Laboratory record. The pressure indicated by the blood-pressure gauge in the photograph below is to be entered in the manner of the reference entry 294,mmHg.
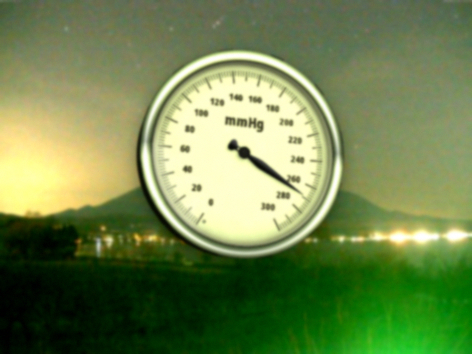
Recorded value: 270,mmHg
